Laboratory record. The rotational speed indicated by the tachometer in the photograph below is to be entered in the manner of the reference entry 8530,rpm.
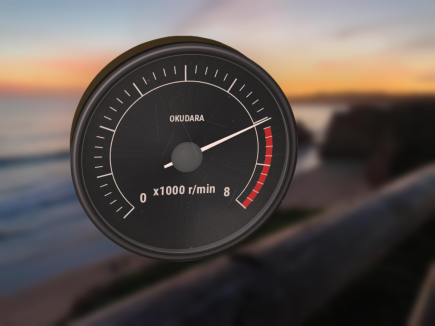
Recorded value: 6000,rpm
